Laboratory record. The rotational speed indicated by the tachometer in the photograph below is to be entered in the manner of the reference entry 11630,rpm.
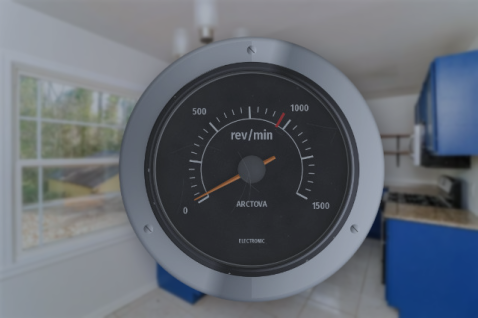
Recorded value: 25,rpm
